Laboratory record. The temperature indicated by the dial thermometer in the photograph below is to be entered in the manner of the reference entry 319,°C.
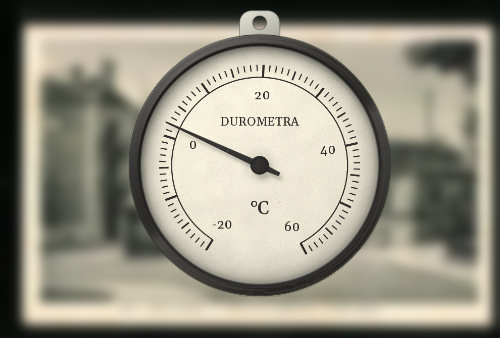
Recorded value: 2,°C
